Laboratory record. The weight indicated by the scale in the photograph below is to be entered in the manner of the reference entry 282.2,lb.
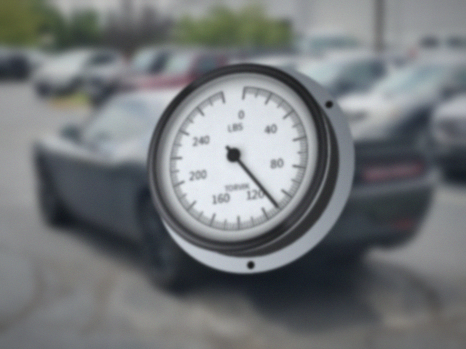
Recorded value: 110,lb
